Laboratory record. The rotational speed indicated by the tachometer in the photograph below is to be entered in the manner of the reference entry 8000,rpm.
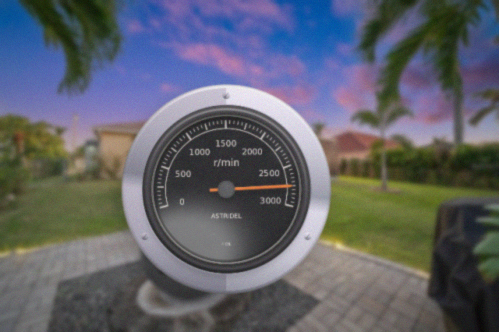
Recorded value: 2750,rpm
